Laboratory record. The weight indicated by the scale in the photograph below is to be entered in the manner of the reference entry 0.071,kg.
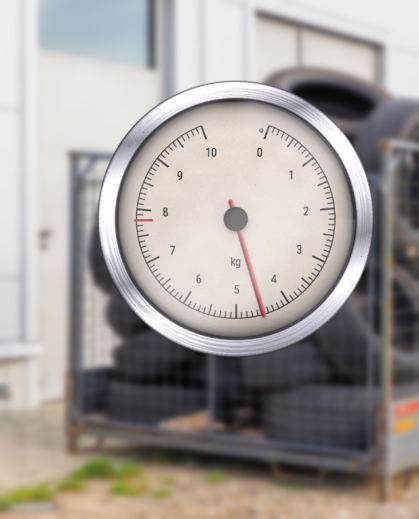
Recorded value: 4.5,kg
